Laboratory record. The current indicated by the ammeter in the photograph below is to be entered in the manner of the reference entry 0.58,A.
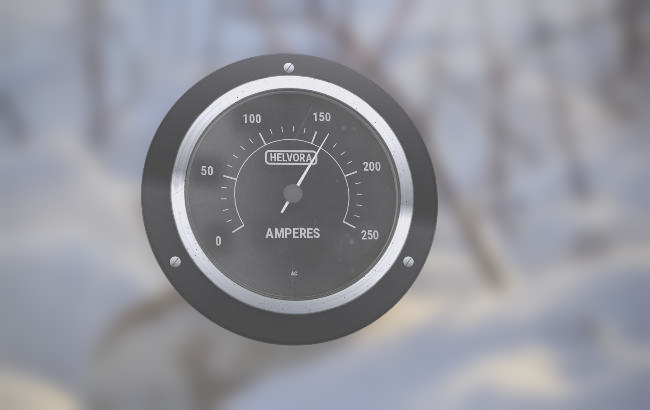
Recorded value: 160,A
